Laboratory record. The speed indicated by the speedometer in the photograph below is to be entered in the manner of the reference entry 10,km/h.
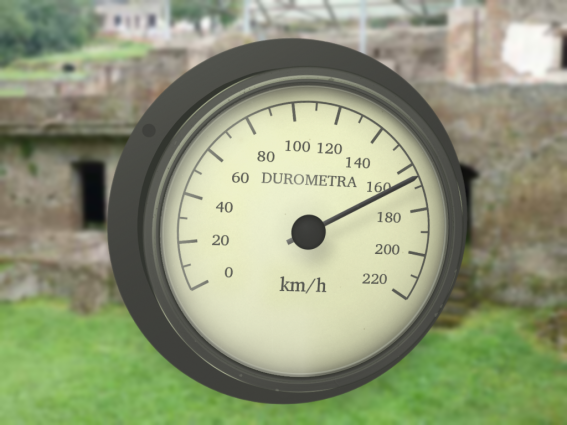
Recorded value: 165,km/h
